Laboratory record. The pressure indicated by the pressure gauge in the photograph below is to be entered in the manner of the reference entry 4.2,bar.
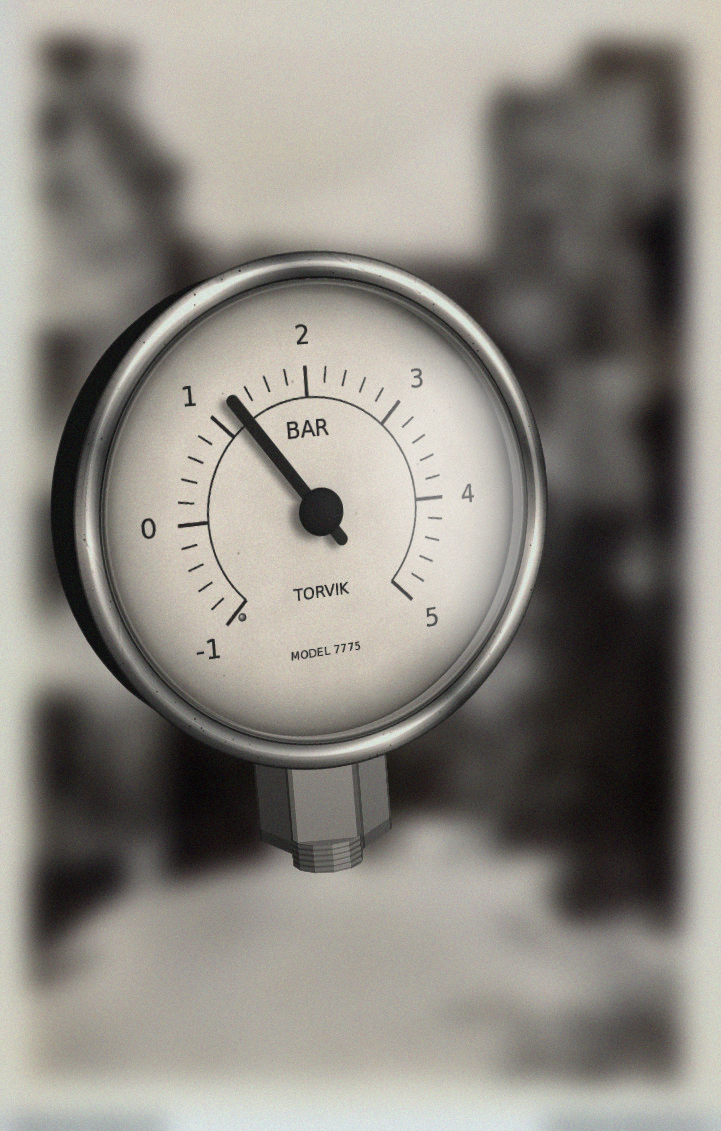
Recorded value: 1.2,bar
